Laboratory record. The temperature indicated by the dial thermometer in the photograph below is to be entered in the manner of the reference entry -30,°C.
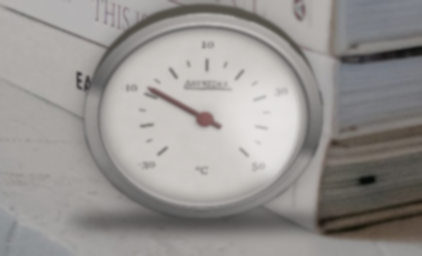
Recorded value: -7.5,°C
